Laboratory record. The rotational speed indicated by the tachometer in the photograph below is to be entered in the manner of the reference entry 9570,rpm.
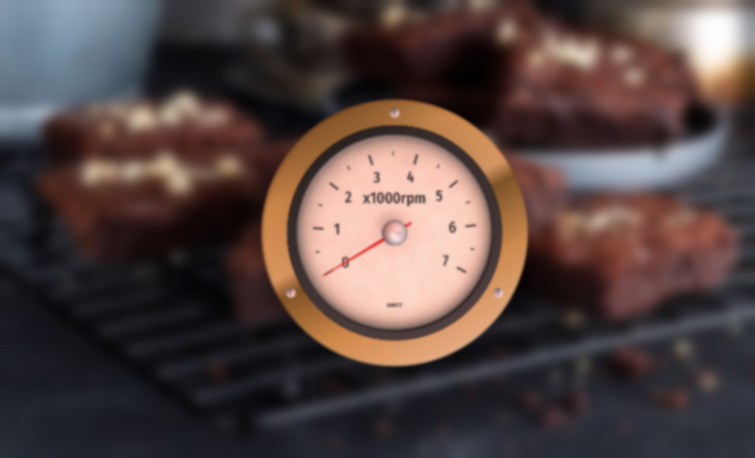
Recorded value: 0,rpm
